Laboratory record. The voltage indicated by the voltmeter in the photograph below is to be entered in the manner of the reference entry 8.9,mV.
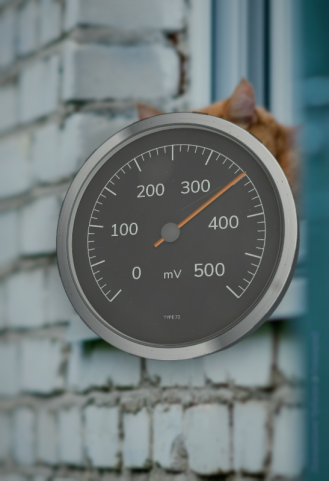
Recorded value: 350,mV
